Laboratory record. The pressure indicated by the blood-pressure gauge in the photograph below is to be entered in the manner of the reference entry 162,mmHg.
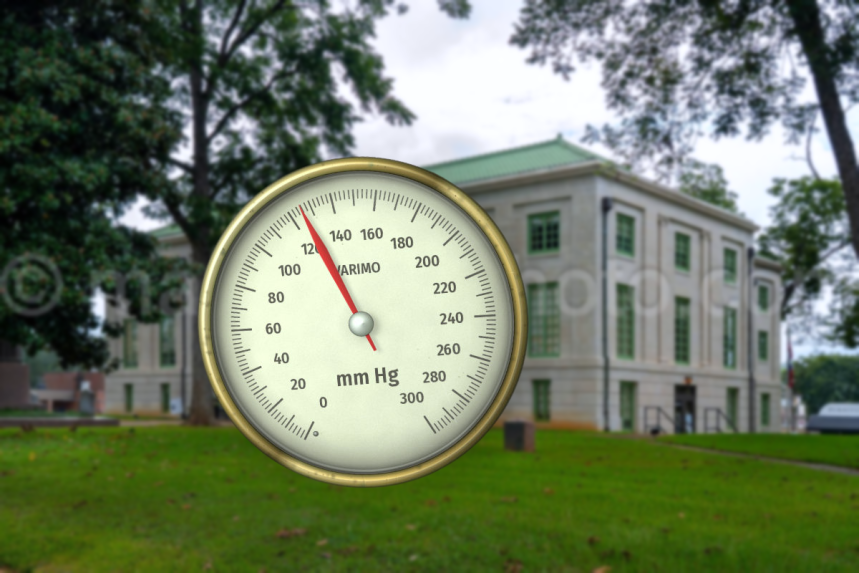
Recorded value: 126,mmHg
